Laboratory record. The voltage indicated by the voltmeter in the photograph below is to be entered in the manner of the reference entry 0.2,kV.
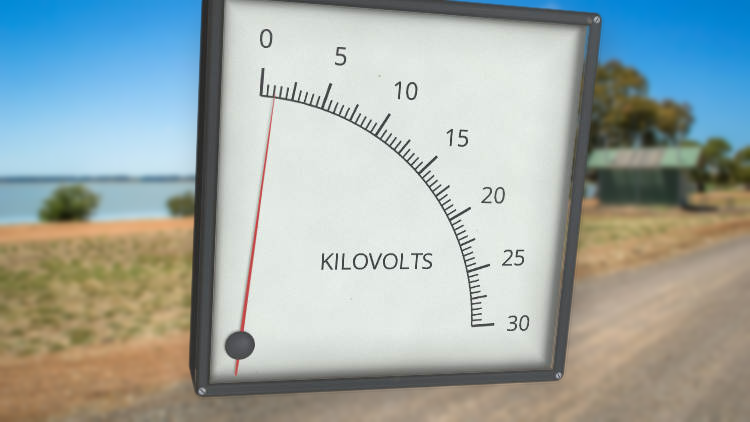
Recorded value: 1,kV
